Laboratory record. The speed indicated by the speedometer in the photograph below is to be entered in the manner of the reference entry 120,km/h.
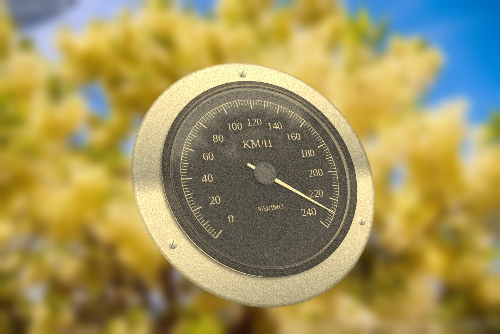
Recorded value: 230,km/h
